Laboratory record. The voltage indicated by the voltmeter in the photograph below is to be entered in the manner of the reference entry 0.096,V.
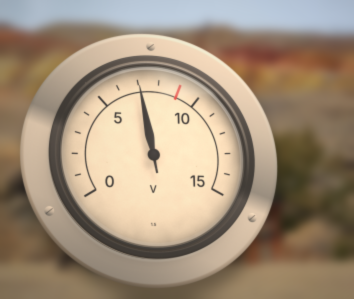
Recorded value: 7,V
